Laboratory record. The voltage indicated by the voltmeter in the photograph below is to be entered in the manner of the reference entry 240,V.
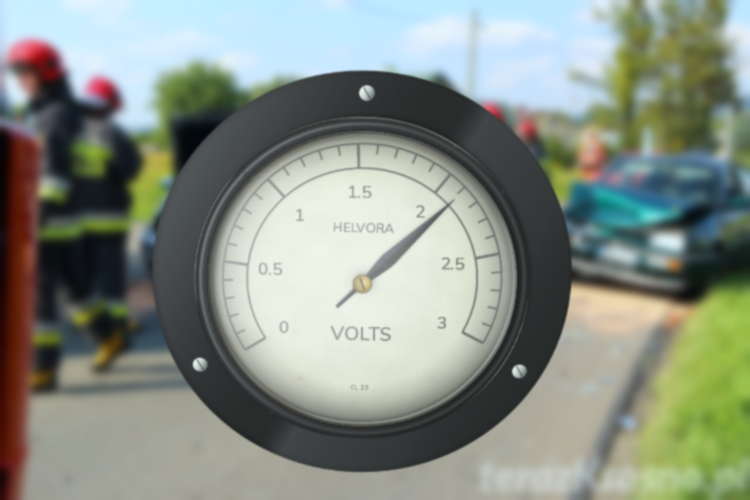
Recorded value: 2.1,V
